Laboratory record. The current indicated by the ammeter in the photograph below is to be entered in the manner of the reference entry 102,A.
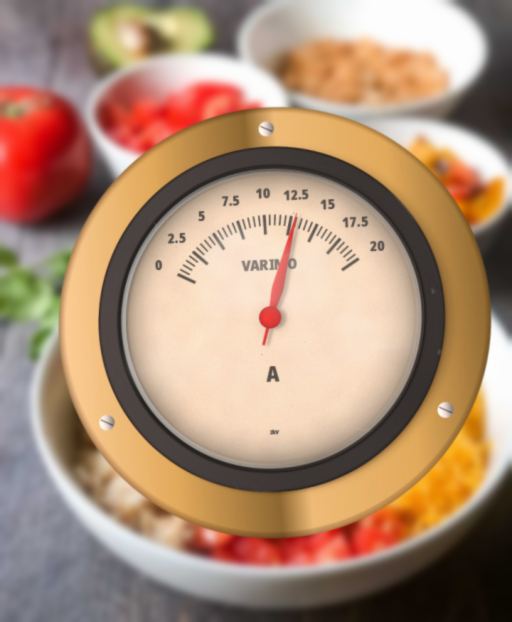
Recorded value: 13,A
